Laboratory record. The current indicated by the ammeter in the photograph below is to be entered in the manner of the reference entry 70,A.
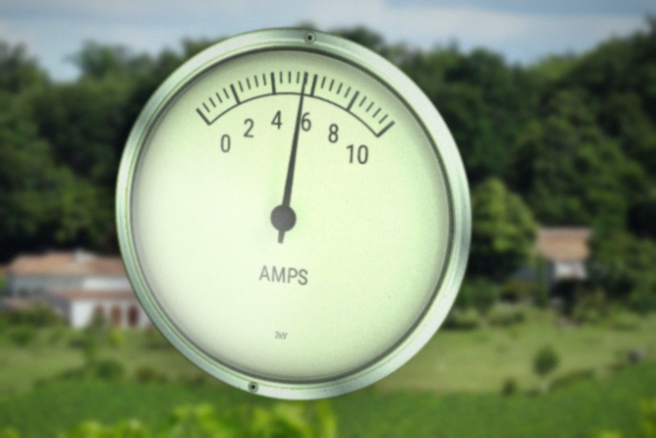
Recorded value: 5.6,A
